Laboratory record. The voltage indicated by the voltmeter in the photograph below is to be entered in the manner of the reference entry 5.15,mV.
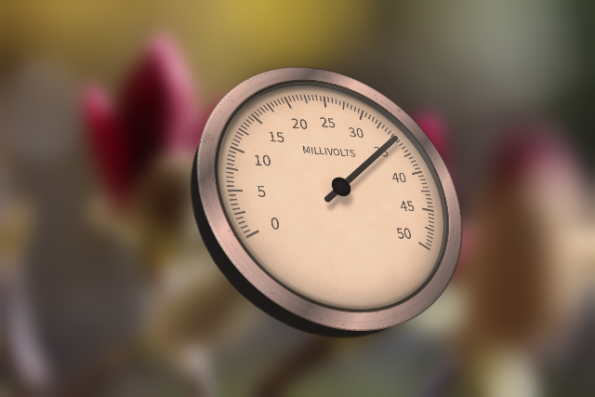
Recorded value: 35,mV
